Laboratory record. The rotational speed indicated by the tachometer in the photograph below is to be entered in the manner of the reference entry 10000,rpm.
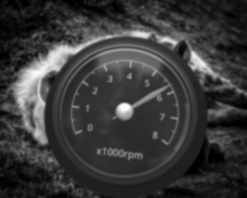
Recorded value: 5750,rpm
